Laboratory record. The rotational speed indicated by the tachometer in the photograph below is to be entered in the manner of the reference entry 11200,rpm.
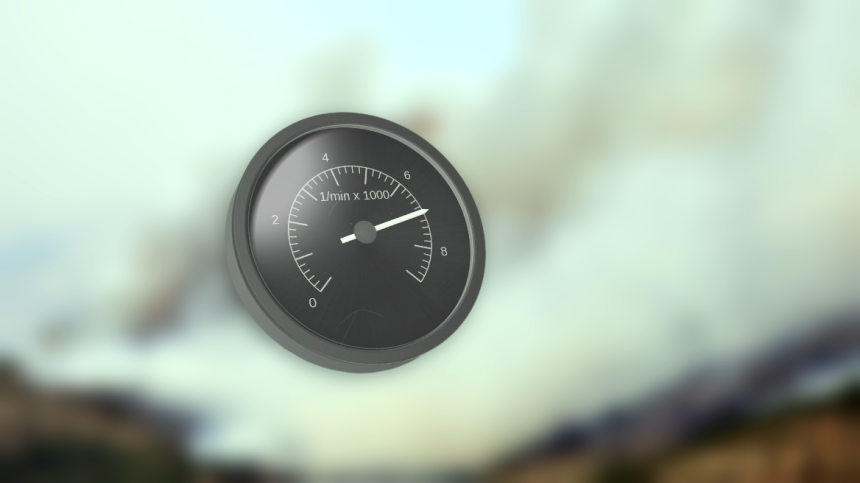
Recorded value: 7000,rpm
